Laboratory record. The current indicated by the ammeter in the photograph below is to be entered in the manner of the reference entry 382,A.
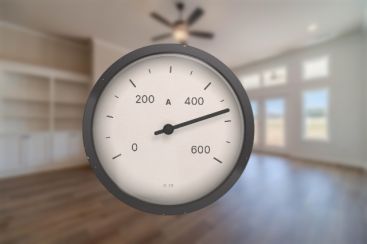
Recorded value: 475,A
